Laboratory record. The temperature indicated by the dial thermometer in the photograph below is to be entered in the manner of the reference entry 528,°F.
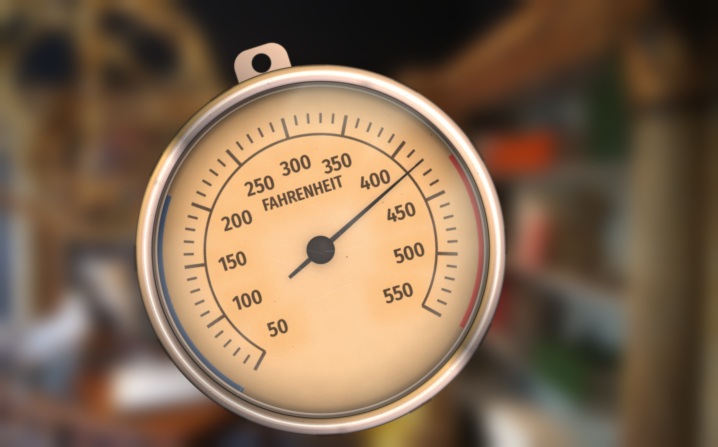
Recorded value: 420,°F
